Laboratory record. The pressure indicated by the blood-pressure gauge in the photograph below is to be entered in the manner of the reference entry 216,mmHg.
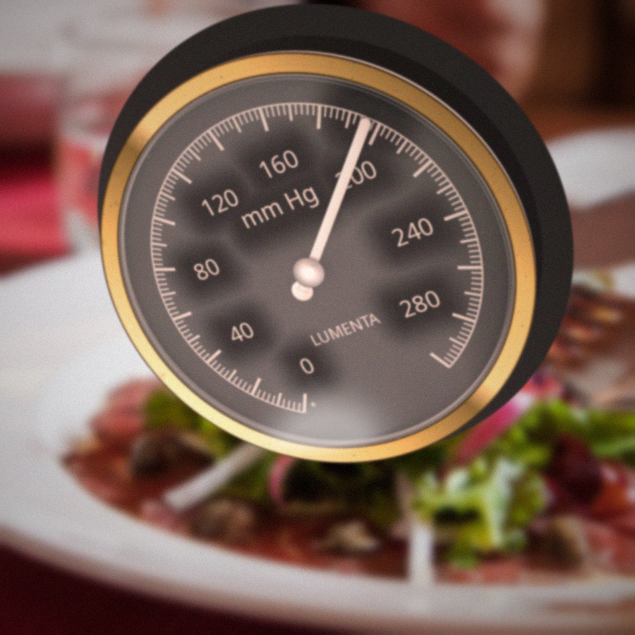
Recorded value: 196,mmHg
